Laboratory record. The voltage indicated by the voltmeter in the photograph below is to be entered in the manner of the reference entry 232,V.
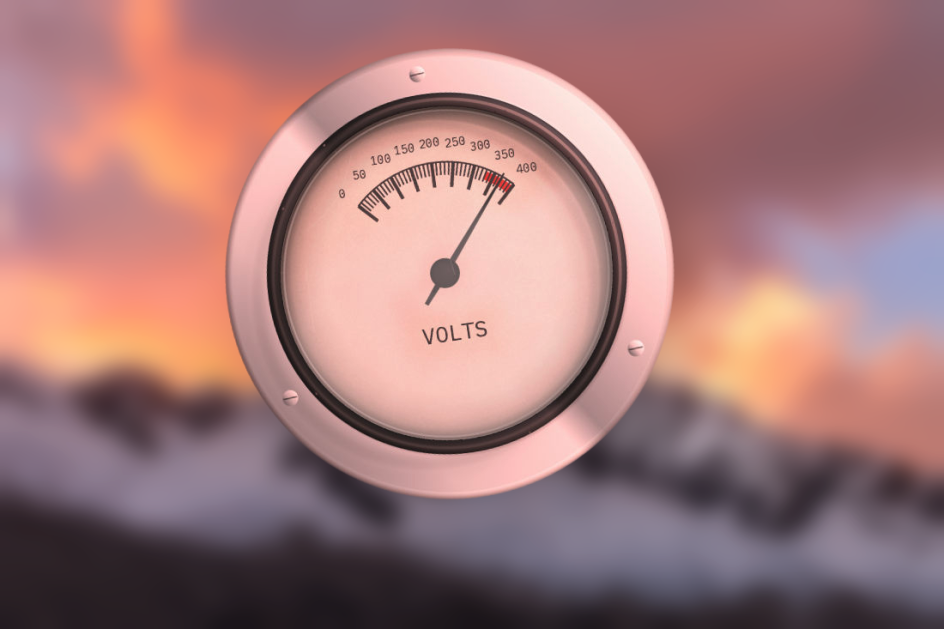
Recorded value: 370,V
